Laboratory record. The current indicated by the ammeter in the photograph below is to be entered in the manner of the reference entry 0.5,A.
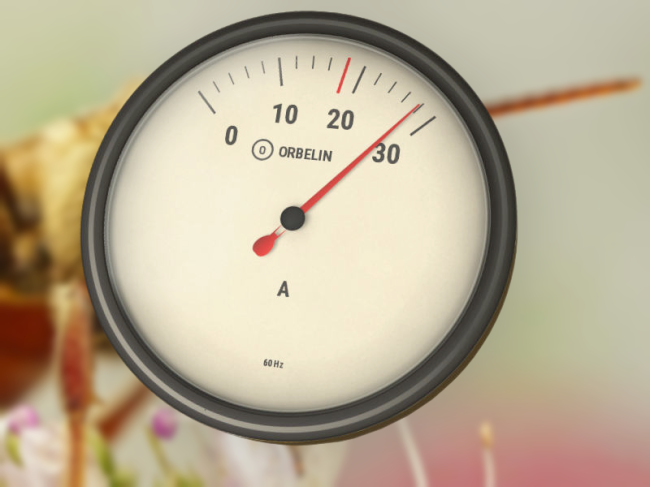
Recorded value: 28,A
